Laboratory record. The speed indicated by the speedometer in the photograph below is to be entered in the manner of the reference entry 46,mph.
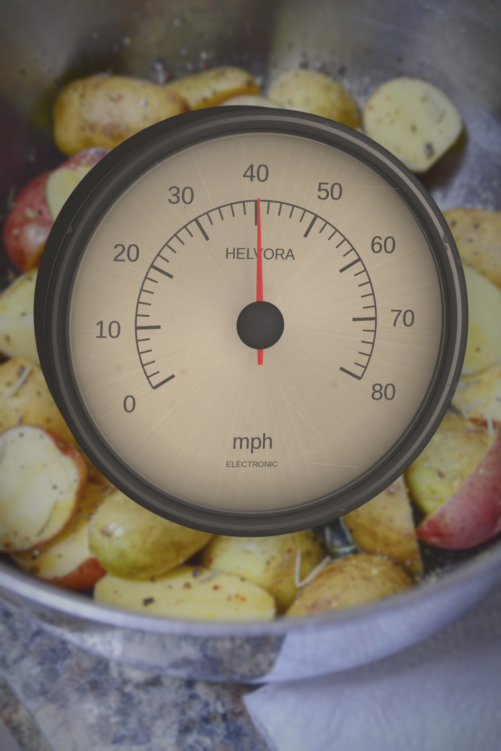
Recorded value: 40,mph
